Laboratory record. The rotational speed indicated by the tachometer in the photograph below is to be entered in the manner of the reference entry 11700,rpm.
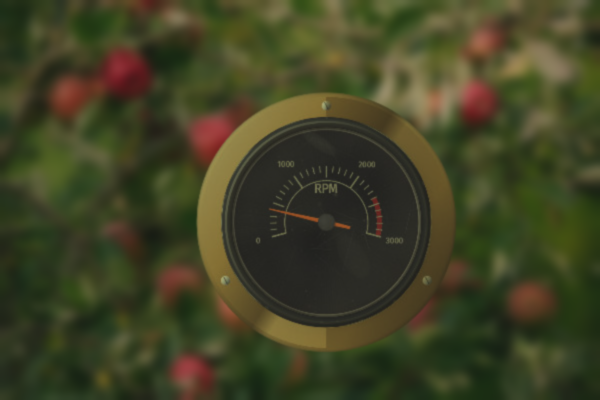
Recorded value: 400,rpm
